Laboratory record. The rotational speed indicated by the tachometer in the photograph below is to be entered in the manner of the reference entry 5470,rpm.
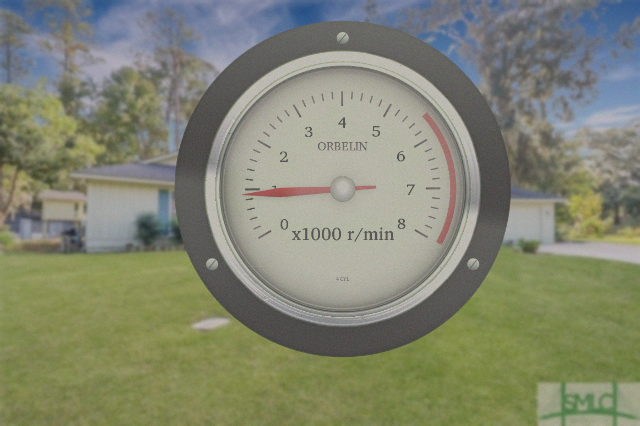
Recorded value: 900,rpm
